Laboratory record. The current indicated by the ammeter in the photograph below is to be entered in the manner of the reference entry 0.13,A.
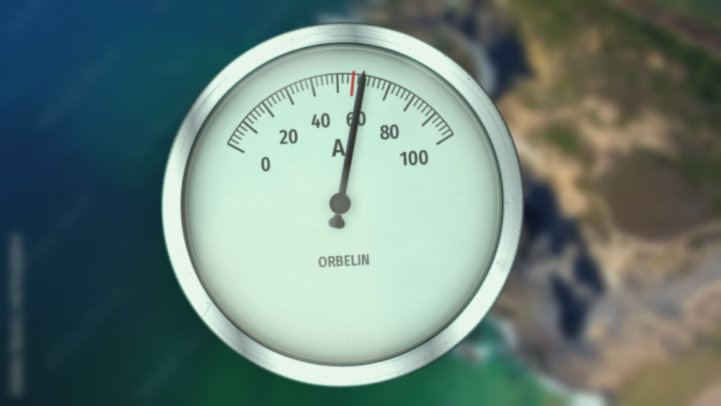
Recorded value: 60,A
